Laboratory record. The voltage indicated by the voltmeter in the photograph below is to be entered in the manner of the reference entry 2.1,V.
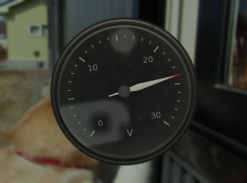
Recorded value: 24,V
